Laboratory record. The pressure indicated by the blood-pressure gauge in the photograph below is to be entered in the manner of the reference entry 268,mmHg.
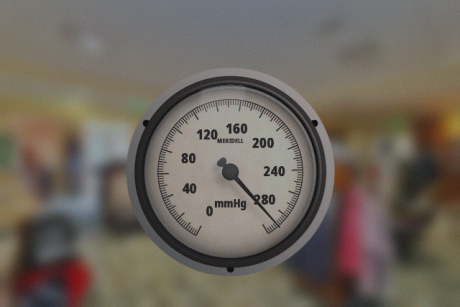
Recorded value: 290,mmHg
